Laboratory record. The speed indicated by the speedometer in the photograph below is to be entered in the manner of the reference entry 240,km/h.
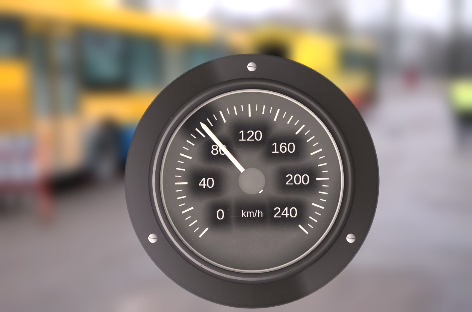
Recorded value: 85,km/h
